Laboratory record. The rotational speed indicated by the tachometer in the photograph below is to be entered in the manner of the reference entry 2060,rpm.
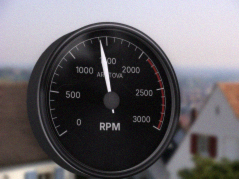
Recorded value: 1400,rpm
